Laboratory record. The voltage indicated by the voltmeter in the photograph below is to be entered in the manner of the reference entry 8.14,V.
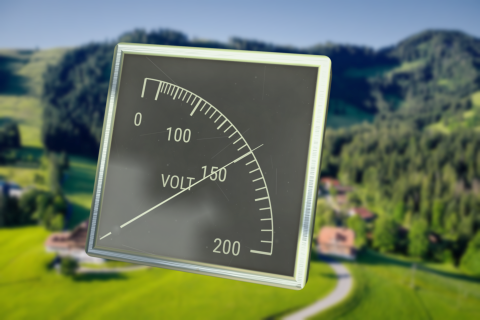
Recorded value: 150,V
